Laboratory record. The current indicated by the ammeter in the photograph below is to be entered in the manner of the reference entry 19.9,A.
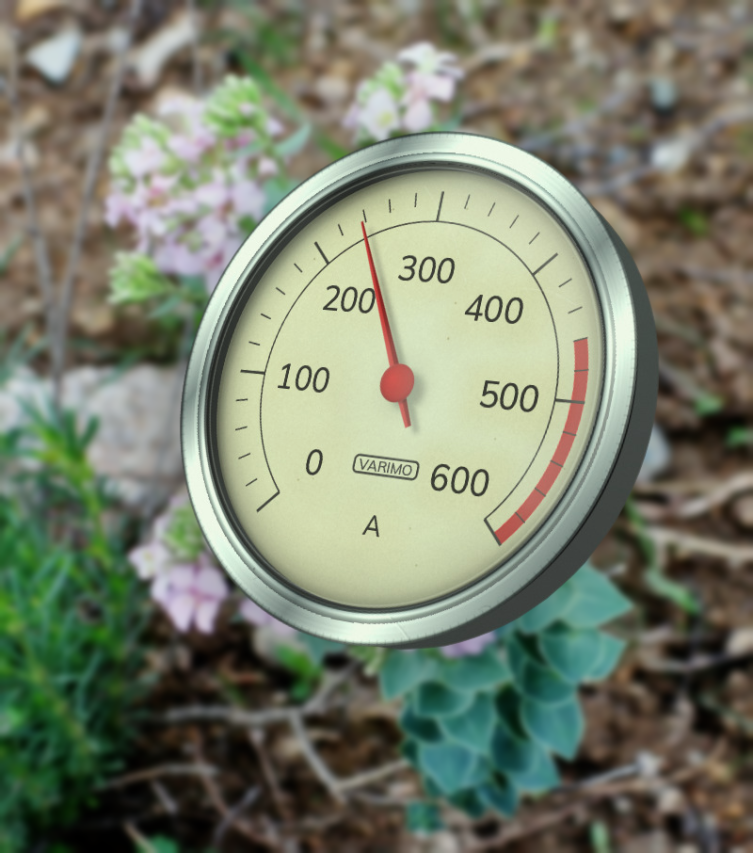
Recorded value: 240,A
